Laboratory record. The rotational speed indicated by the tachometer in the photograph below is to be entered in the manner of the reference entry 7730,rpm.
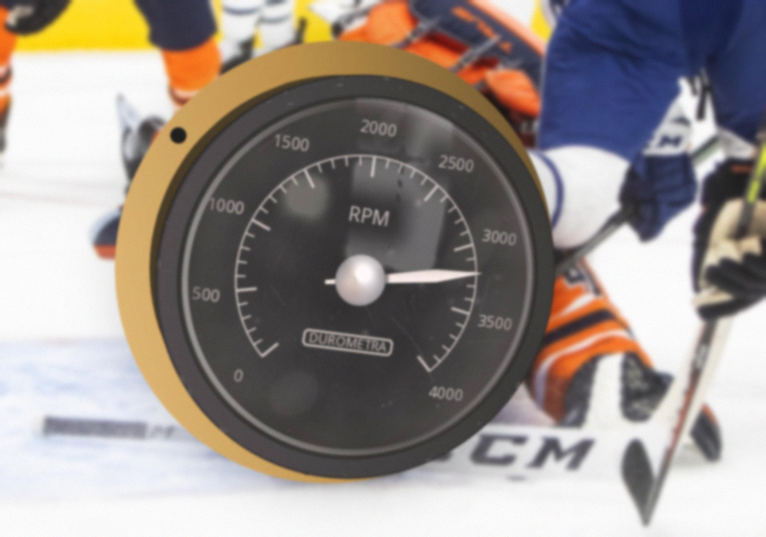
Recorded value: 3200,rpm
